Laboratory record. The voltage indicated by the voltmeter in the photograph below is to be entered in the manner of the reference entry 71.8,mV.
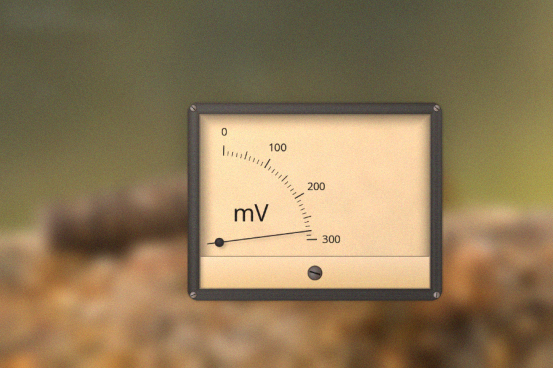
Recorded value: 280,mV
